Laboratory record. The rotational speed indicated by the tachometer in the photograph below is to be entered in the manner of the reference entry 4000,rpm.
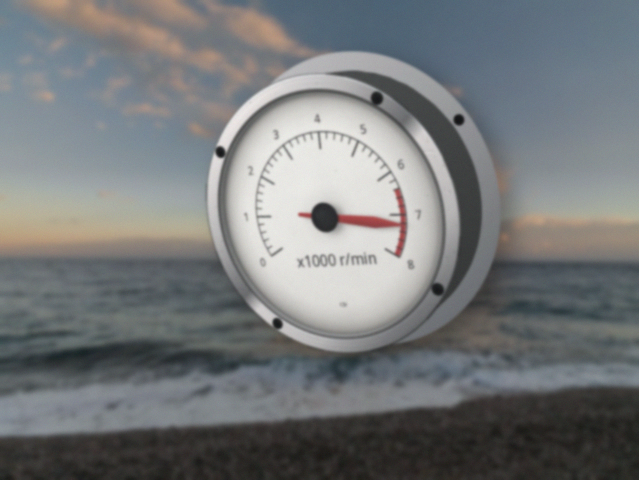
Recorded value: 7200,rpm
